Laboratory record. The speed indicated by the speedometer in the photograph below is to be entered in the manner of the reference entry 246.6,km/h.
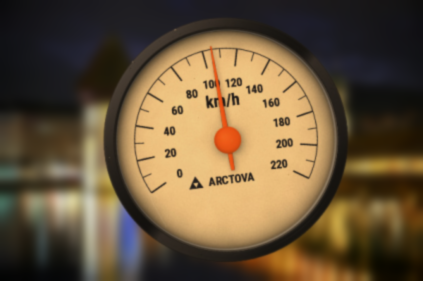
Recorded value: 105,km/h
